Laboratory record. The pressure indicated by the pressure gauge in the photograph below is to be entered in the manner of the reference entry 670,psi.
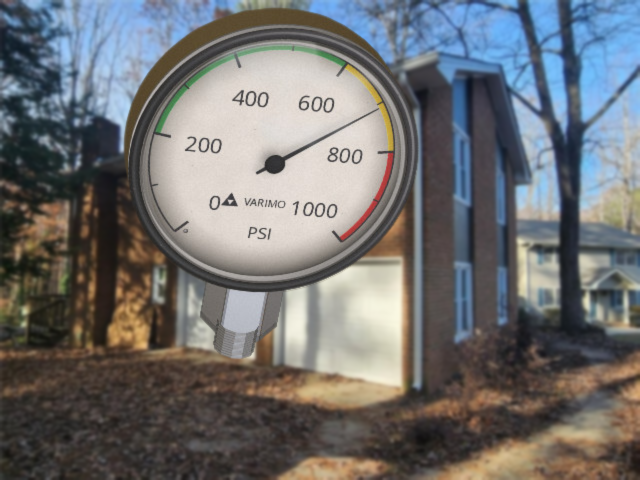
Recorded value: 700,psi
